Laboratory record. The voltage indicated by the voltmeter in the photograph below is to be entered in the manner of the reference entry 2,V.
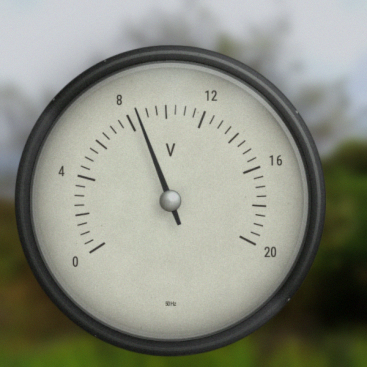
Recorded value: 8.5,V
